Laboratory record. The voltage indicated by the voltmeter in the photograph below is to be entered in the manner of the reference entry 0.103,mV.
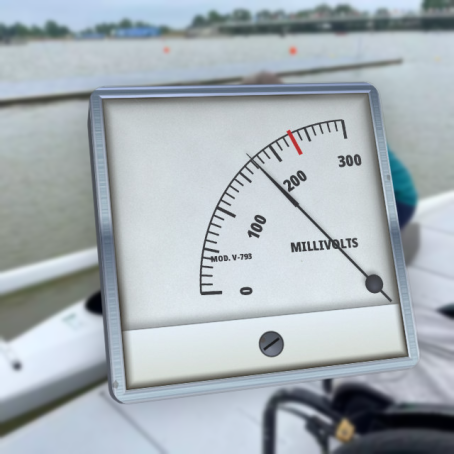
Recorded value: 170,mV
